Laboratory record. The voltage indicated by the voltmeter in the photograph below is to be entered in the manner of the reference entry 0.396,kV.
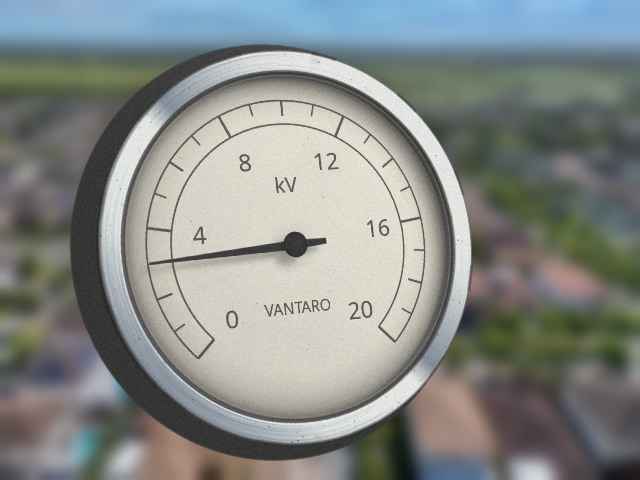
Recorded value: 3,kV
